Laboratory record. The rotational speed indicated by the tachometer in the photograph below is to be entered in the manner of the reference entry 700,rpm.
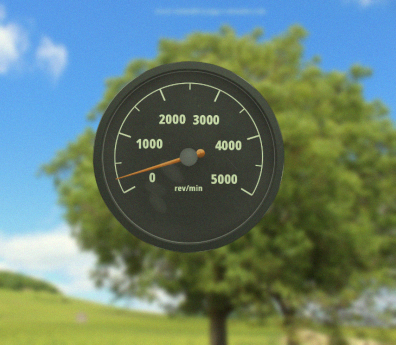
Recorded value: 250,rpm
